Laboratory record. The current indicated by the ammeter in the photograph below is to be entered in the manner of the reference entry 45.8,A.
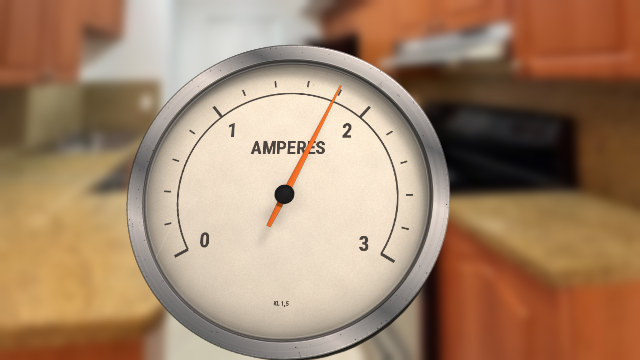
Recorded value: 1.8,A
